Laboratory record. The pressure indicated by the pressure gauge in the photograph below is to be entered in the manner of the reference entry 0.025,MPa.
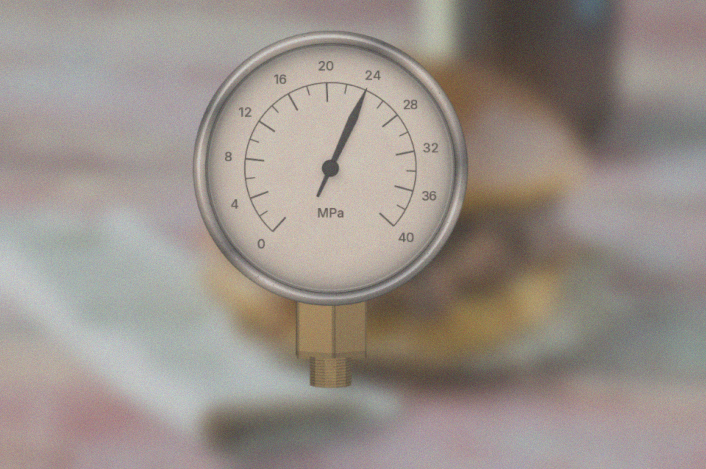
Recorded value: 24,MPa
